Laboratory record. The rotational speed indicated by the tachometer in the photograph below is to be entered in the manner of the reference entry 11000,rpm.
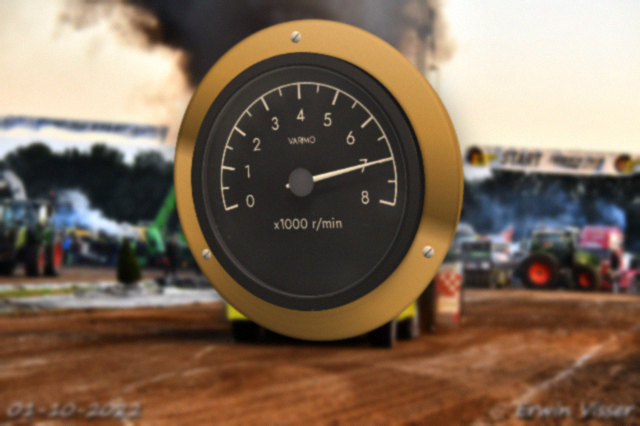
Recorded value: 7000,rpm
